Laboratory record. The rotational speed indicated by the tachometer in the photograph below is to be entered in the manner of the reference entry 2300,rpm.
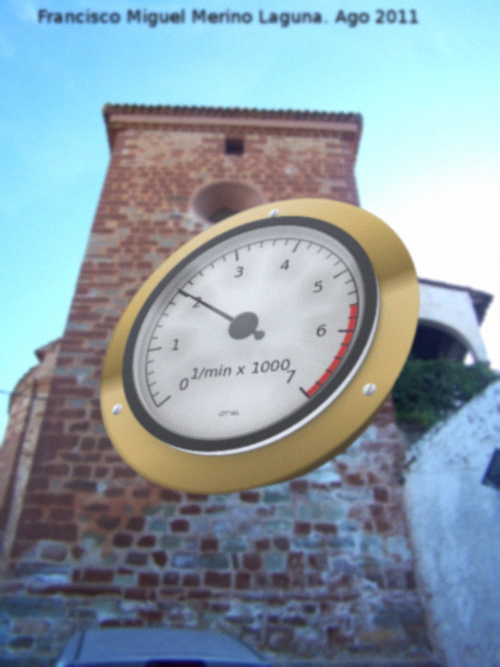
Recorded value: 2000,rpm
